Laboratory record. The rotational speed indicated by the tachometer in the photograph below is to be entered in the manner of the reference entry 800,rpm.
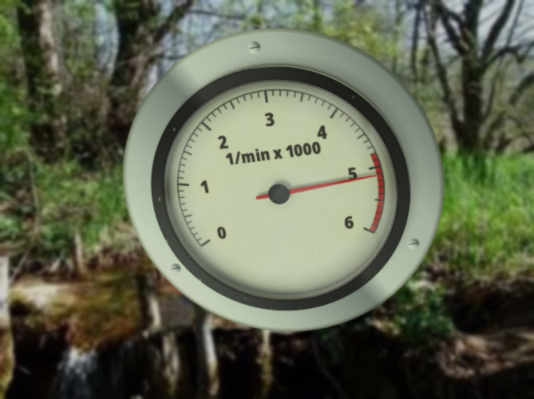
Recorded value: 5100,rpm
